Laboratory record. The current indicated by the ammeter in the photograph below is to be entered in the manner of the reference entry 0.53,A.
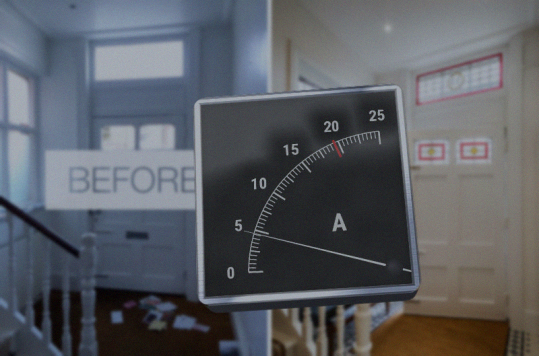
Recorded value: 4.5,A
